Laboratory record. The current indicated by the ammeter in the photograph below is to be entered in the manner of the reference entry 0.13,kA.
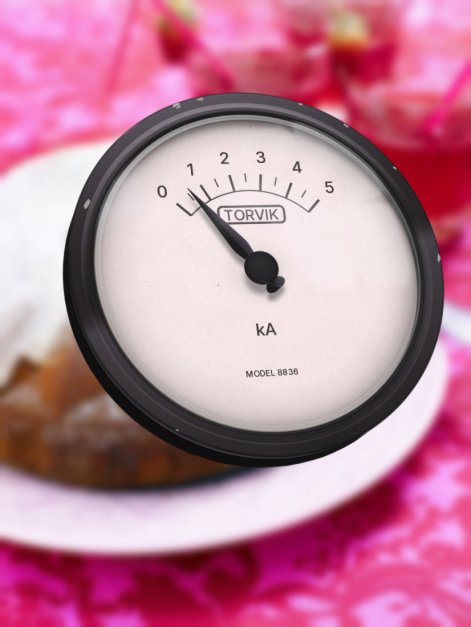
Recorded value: 0.5,kA
